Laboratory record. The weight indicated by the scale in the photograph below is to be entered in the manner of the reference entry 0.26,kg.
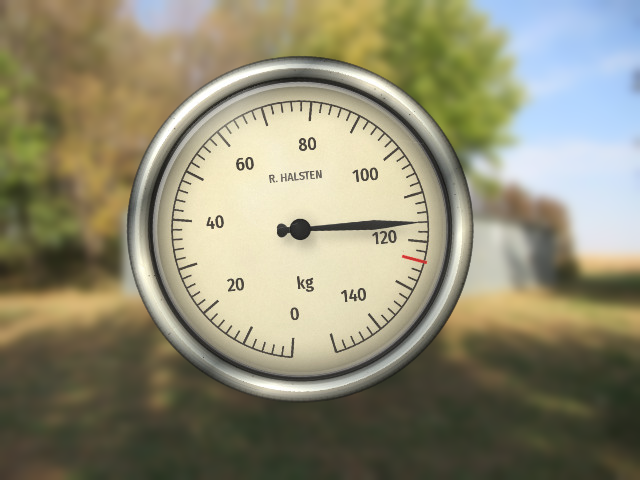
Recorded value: 116,kg
